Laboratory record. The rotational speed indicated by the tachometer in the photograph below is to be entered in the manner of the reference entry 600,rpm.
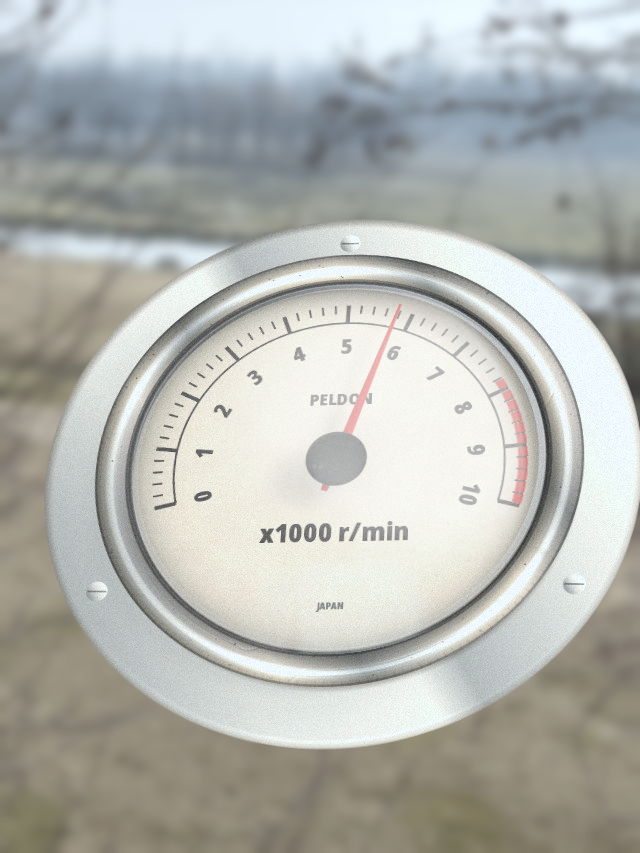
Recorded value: 5800,rpm
